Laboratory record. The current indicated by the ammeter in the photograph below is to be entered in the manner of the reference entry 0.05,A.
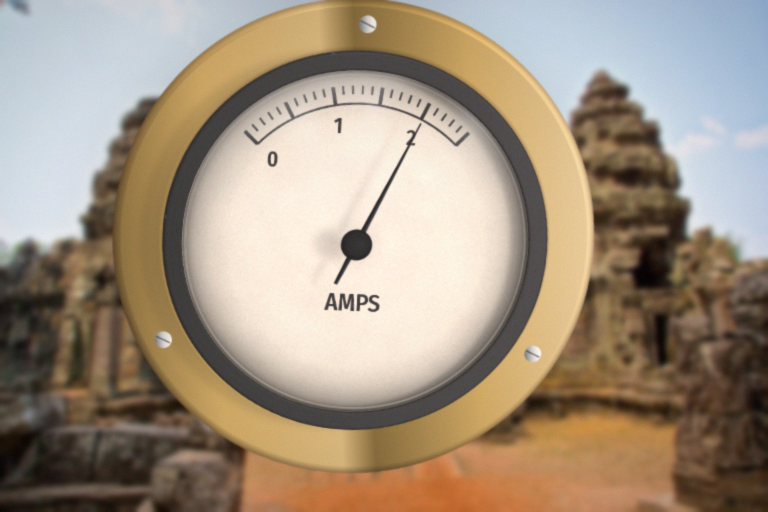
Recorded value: 2,A
